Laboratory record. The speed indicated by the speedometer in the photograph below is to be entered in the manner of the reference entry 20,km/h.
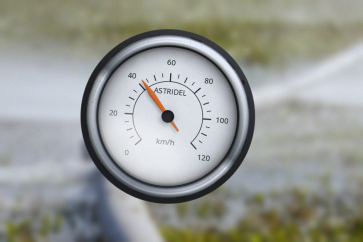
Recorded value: 42.5,km/h
